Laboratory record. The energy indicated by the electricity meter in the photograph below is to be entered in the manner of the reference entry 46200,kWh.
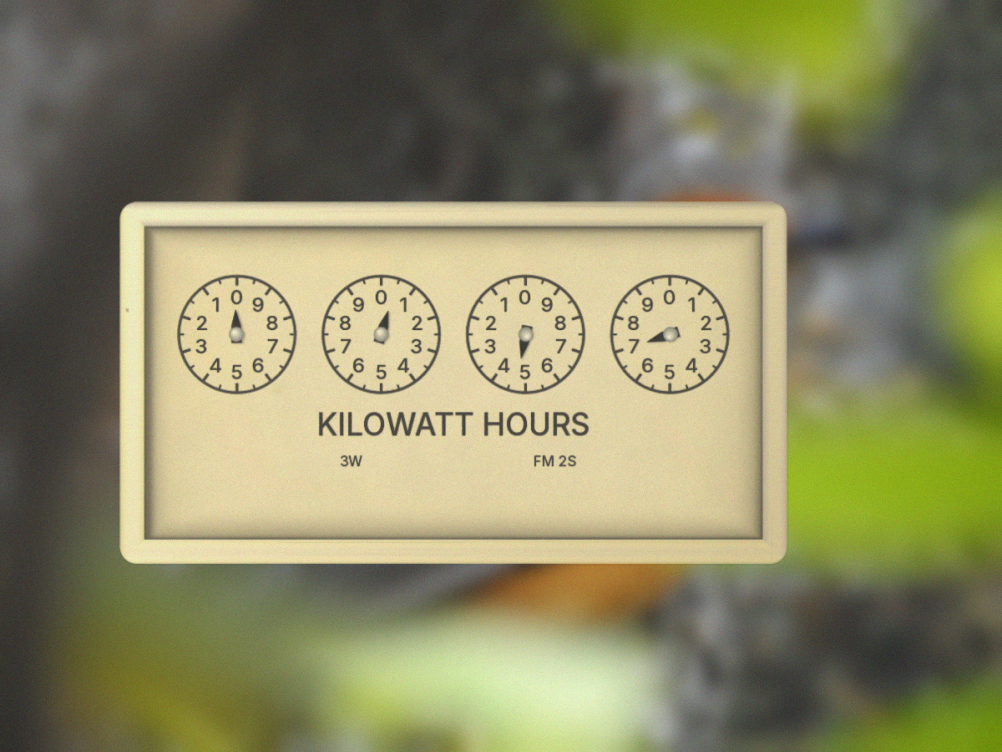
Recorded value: 47,kWh
